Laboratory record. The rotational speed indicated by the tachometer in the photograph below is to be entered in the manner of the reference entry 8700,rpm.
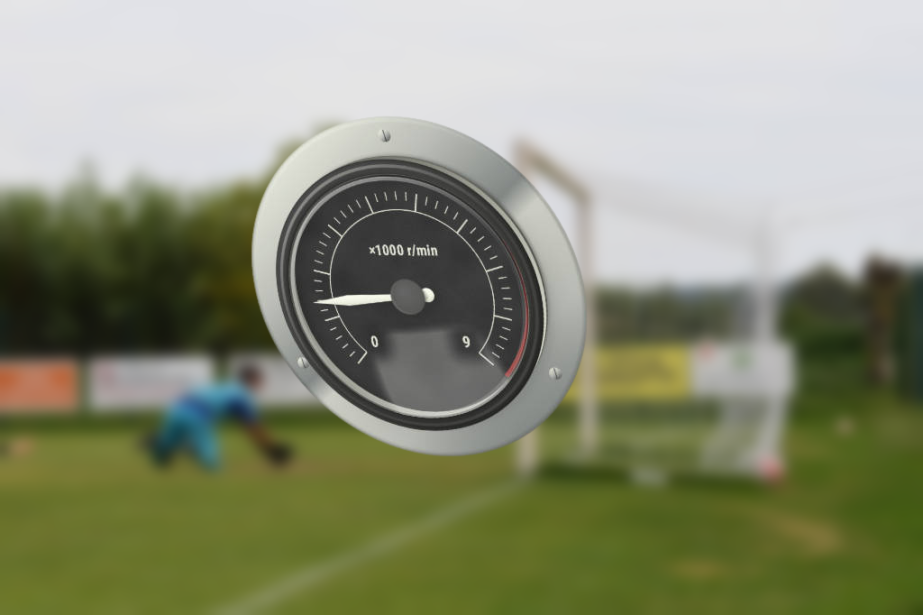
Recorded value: 1400,rpm
